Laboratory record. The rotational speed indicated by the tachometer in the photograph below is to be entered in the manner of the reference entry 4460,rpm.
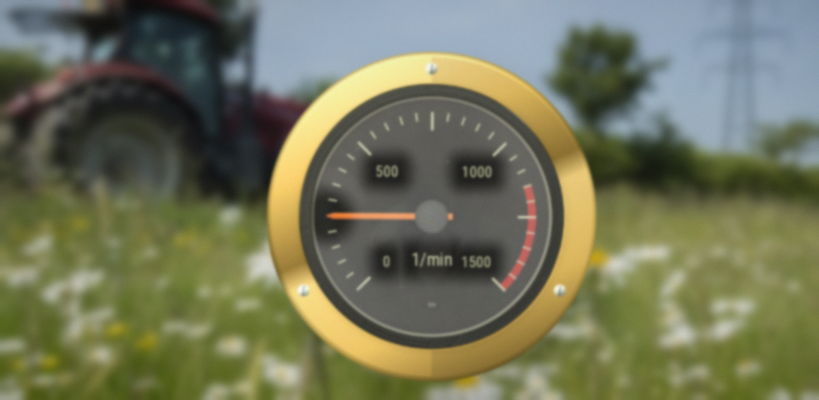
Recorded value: 250,rpm
